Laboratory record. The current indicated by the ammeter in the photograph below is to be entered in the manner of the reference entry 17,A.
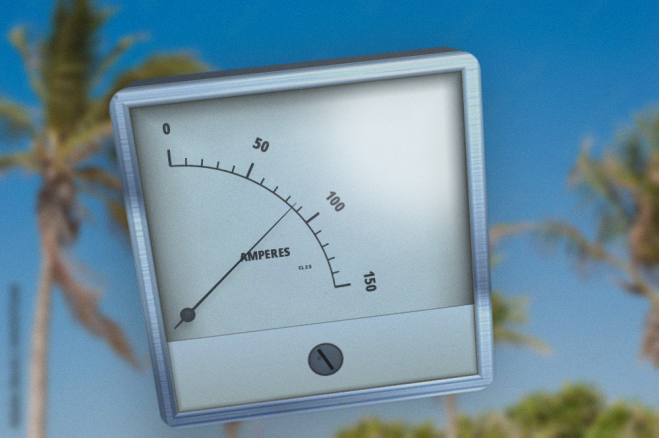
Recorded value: 85,A
